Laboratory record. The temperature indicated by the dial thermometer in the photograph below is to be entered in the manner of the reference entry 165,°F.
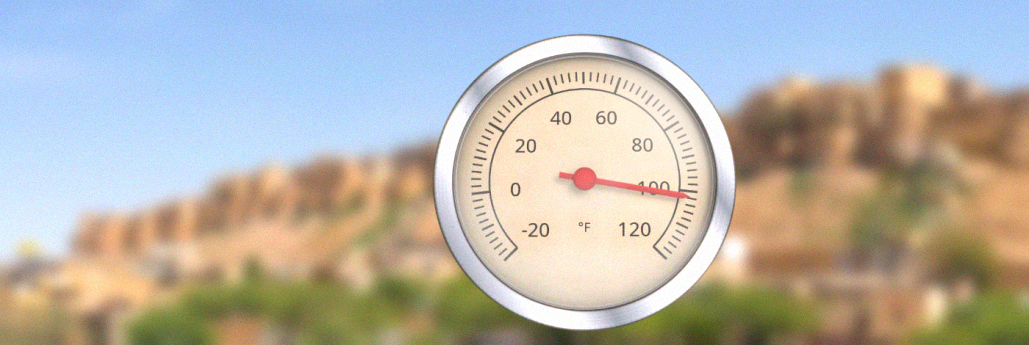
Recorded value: 102,°F
